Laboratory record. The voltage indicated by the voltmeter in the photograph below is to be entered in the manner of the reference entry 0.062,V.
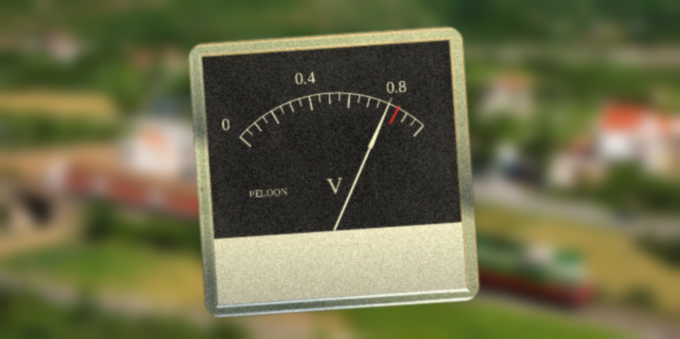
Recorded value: 0.8,V
